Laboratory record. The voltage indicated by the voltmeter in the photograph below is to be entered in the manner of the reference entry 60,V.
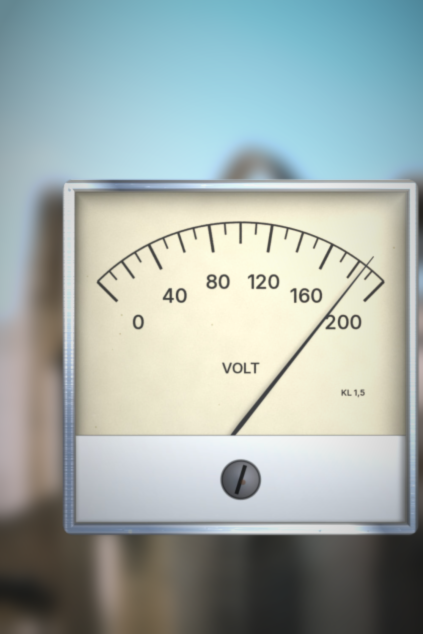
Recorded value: 185,V
